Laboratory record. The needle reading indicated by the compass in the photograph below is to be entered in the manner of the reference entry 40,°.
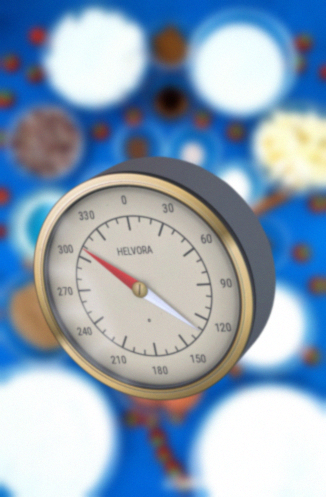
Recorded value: 310,°
